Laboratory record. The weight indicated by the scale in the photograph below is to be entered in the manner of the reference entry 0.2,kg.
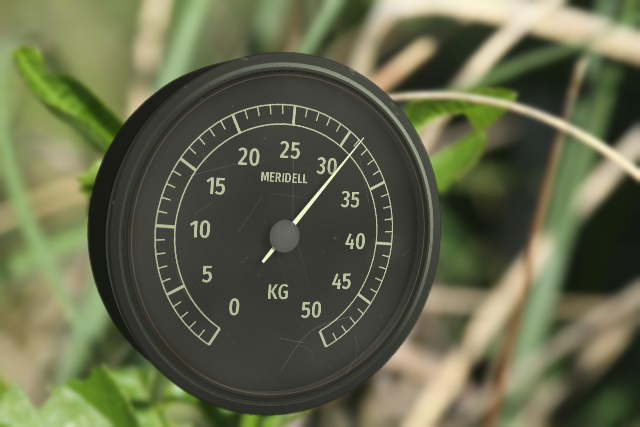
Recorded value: 31,kg
